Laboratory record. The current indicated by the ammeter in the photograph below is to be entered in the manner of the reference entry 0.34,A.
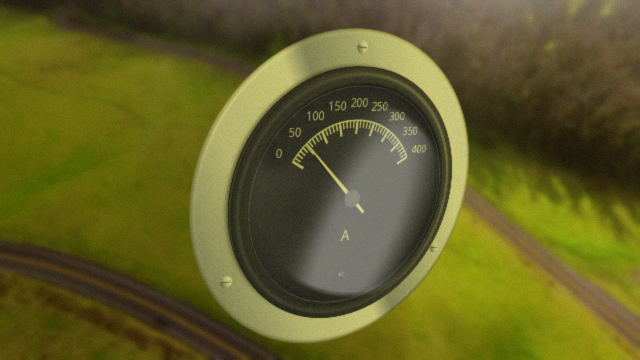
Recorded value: 50,A
